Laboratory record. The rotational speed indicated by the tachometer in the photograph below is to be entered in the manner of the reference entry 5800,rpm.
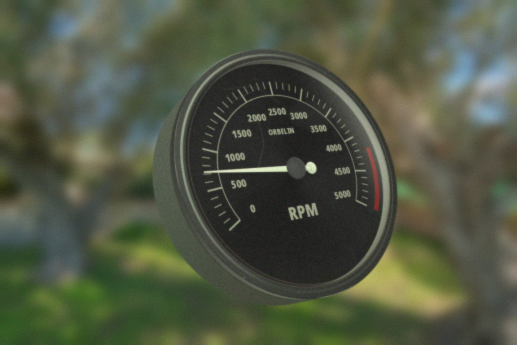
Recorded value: 700,rpm
